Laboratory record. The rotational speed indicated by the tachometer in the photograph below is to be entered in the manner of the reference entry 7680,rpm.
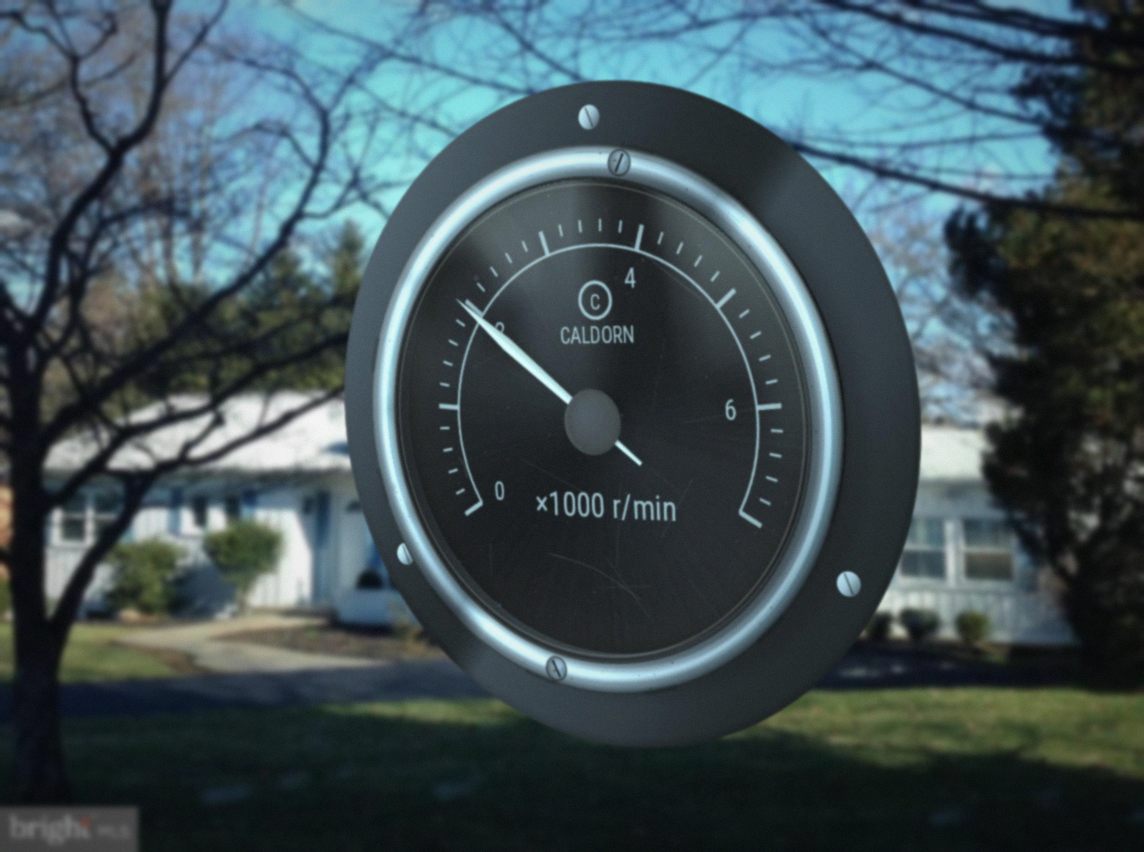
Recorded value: 2000,rpm
